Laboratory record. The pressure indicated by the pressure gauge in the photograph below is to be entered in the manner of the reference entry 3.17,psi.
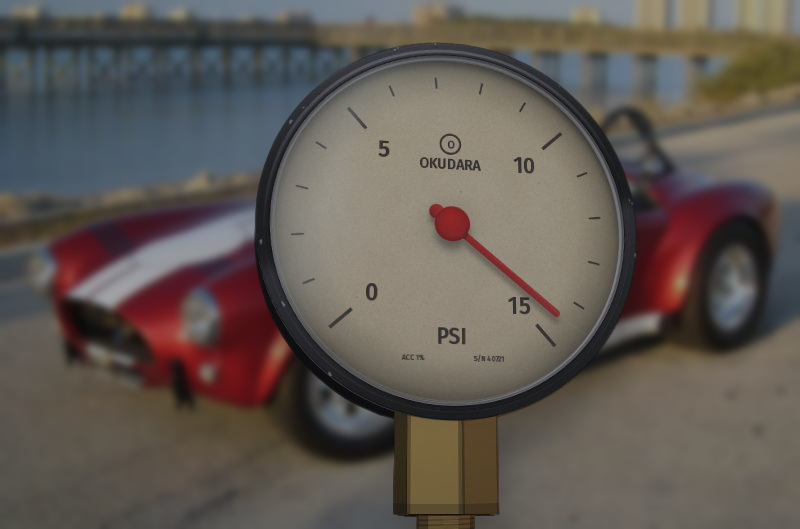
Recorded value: 14.5,psi
